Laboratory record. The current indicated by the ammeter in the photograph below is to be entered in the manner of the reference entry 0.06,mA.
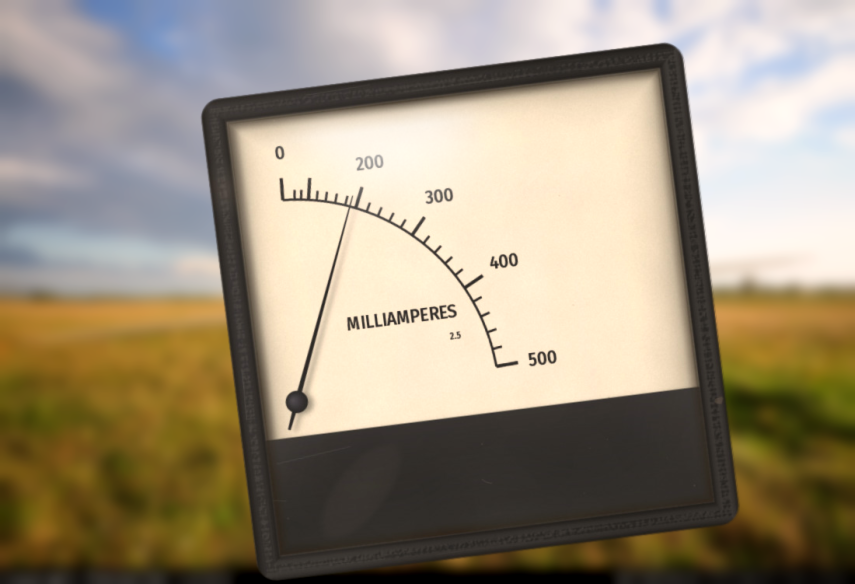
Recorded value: 190,mA
